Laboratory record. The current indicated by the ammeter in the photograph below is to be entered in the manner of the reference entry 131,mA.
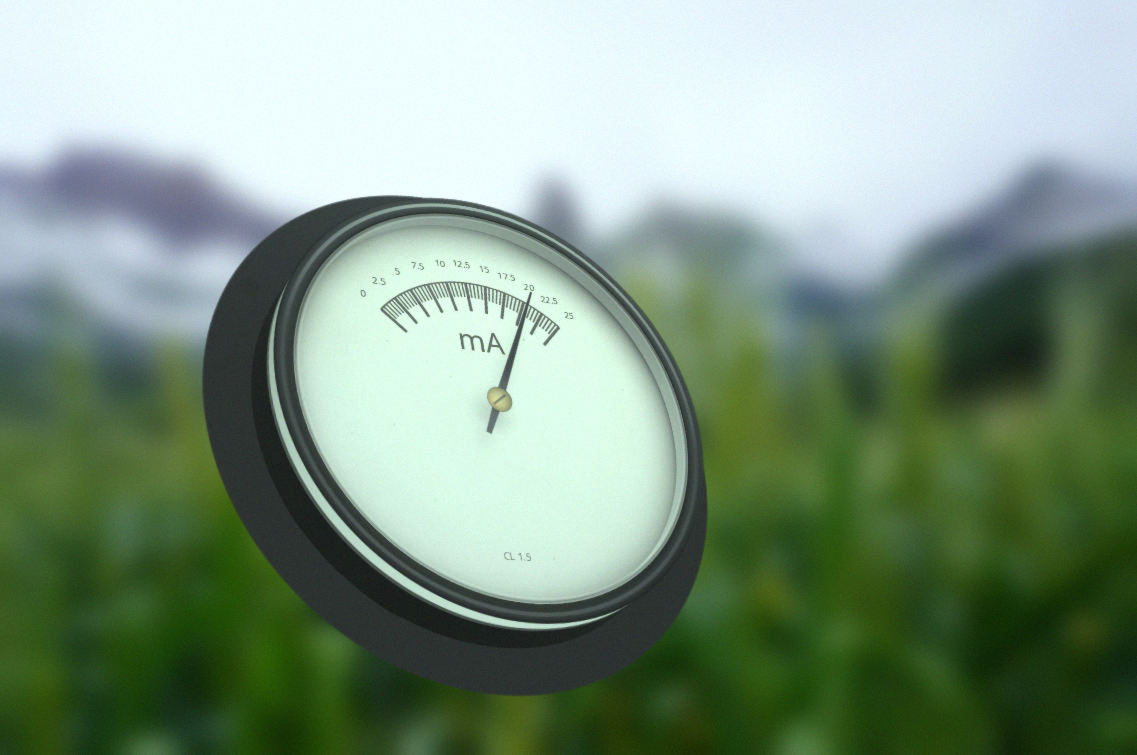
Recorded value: 20,mA
